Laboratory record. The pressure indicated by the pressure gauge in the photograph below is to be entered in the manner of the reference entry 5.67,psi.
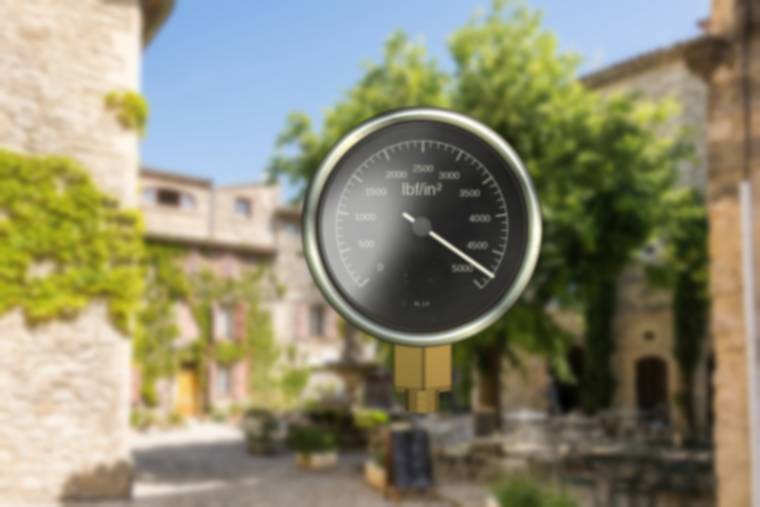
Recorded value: 4800,psi
